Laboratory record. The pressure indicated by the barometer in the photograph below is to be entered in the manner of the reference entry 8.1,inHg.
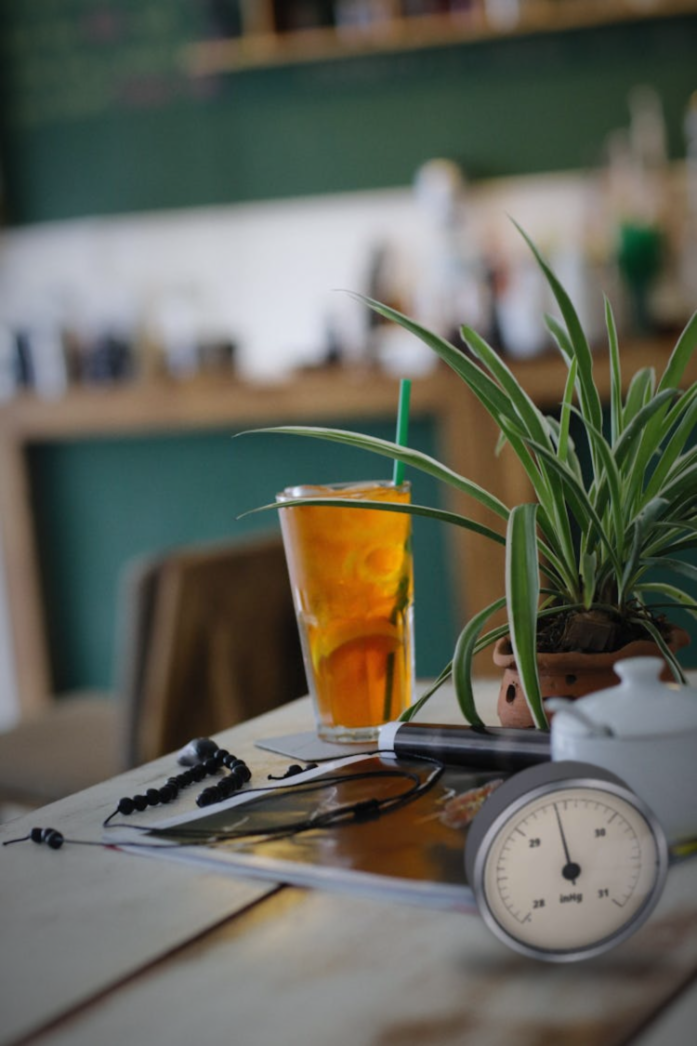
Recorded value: 29.4,inHg
